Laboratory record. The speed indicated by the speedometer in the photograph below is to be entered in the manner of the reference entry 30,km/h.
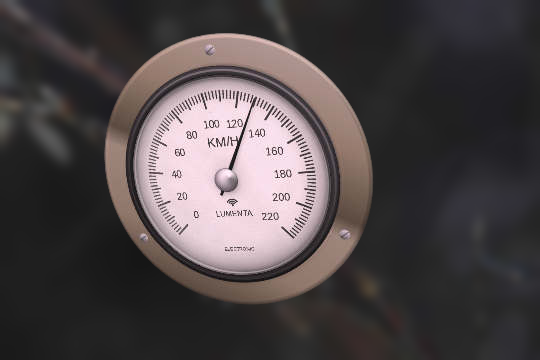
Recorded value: 130,km/h
